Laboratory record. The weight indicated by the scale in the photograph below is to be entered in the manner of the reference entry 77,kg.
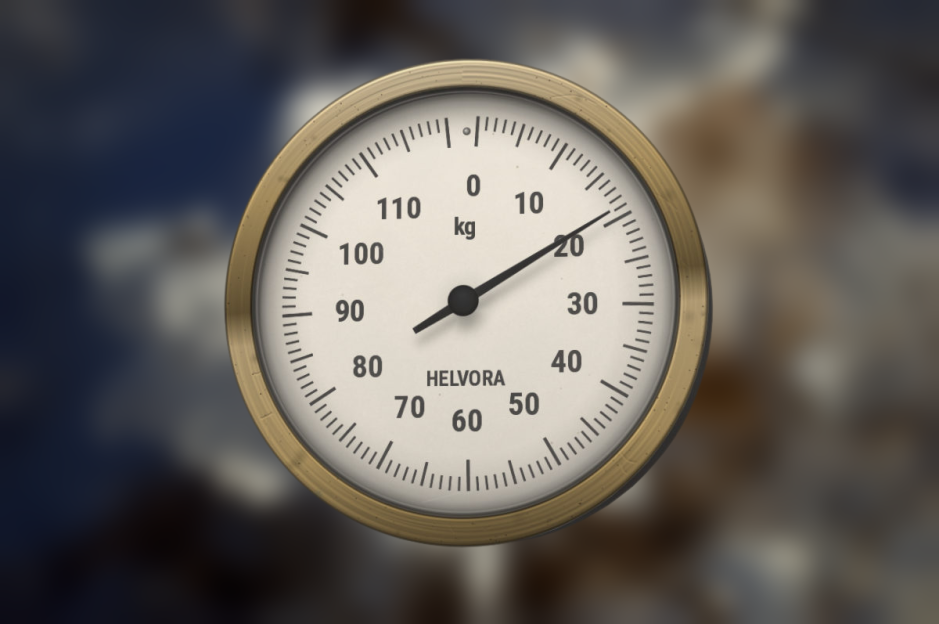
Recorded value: 19,kg
